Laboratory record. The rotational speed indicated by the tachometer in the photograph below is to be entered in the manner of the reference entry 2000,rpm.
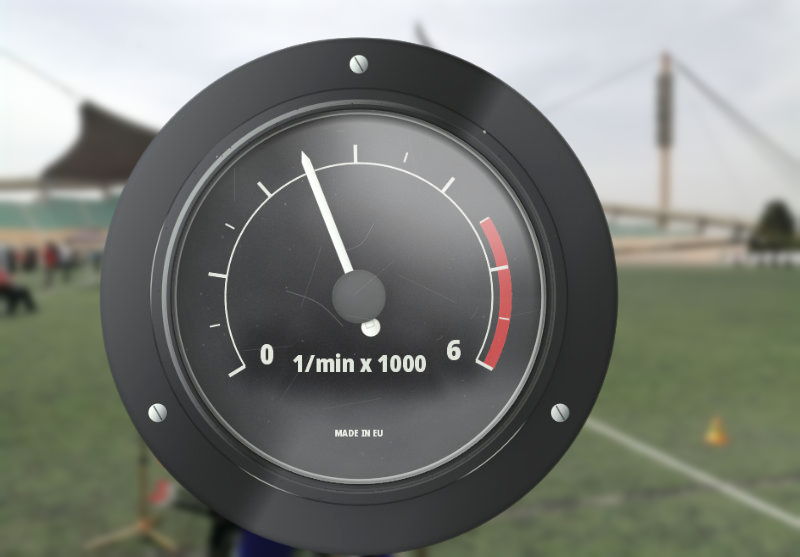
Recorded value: 2500,rpm
